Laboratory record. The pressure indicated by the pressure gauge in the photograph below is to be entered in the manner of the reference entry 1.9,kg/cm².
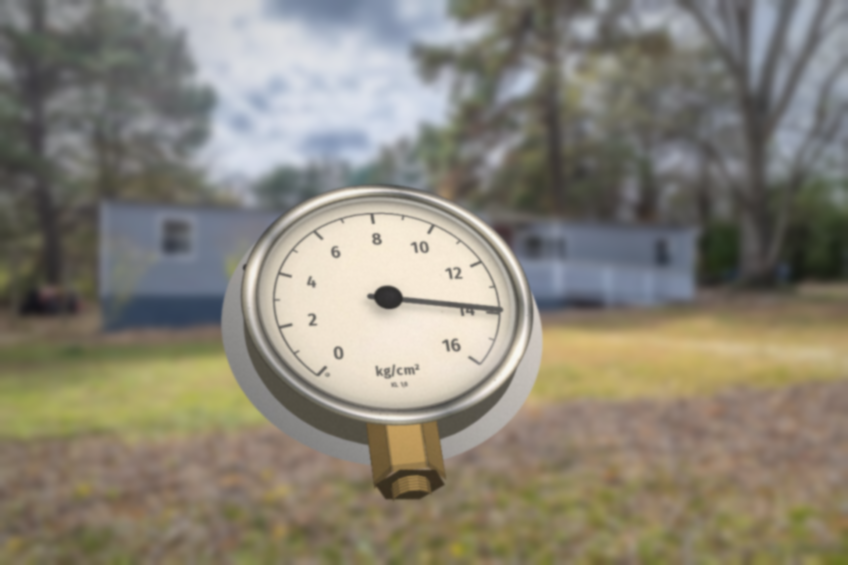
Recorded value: 14,kg/cm²
